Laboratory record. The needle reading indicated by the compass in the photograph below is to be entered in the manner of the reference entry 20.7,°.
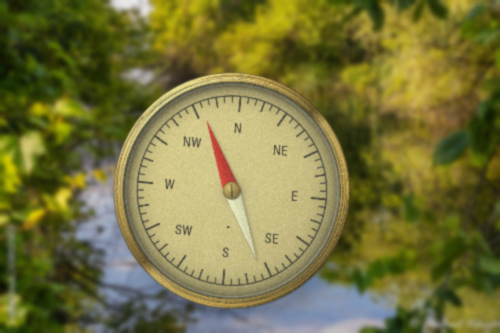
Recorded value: 335,°
